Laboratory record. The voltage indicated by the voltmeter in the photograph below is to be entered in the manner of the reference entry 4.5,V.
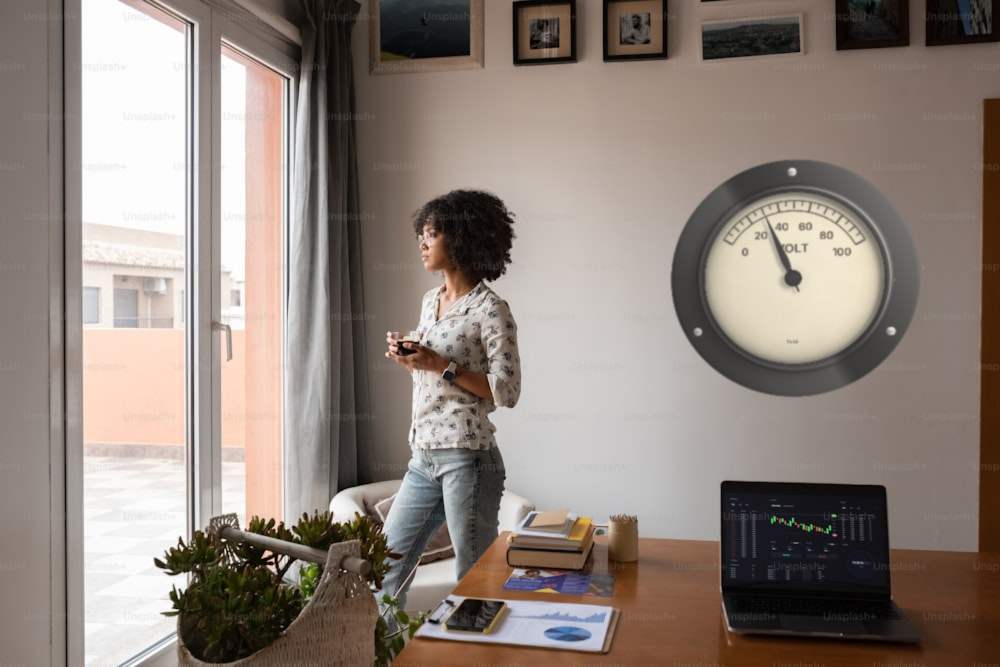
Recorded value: 30,V
